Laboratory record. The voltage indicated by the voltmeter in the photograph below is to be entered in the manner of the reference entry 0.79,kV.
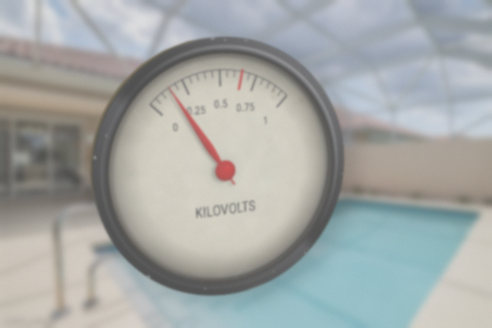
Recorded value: 0.15,kV
